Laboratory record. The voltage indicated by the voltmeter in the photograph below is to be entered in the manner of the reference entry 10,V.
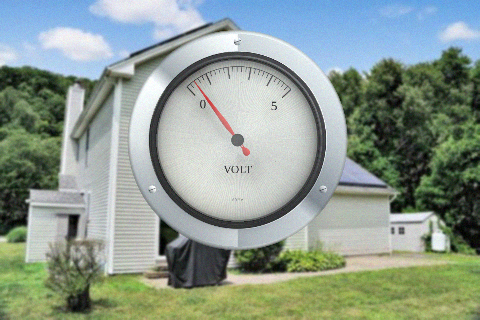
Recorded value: 0.4,V
